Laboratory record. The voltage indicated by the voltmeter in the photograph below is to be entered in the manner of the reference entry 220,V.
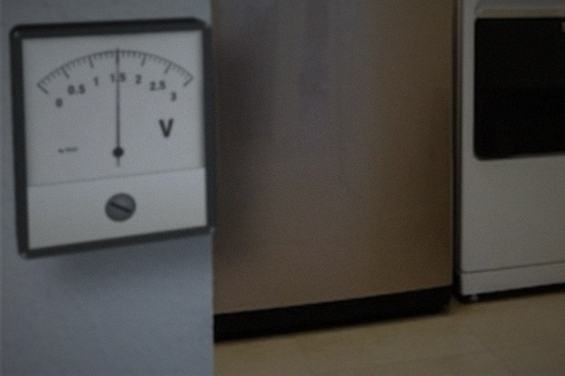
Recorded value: 1.5,V
